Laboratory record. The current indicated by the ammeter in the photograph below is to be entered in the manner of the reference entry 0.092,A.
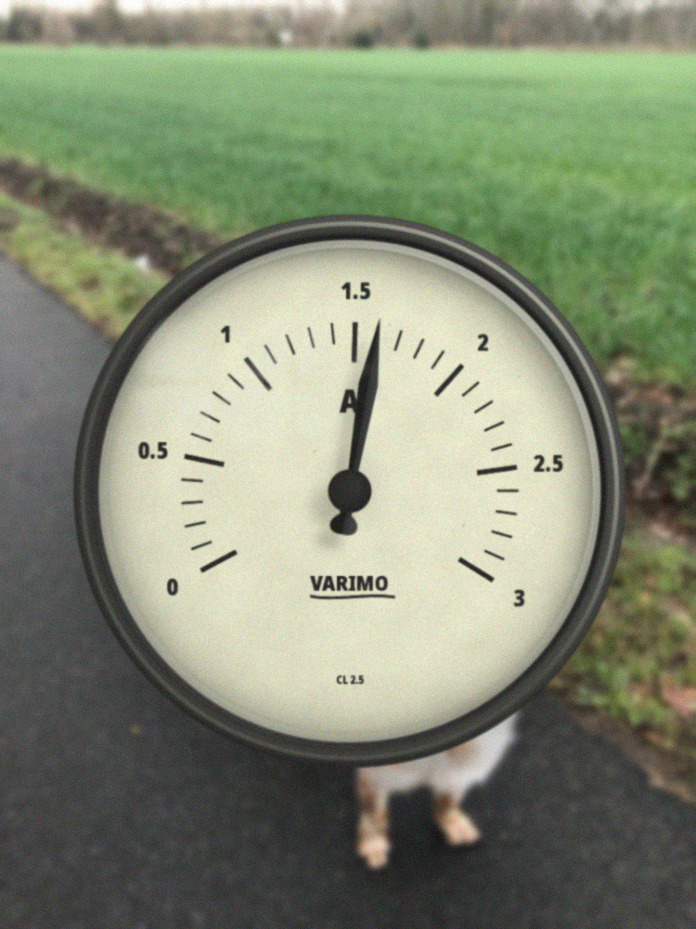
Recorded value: 1.6,A
